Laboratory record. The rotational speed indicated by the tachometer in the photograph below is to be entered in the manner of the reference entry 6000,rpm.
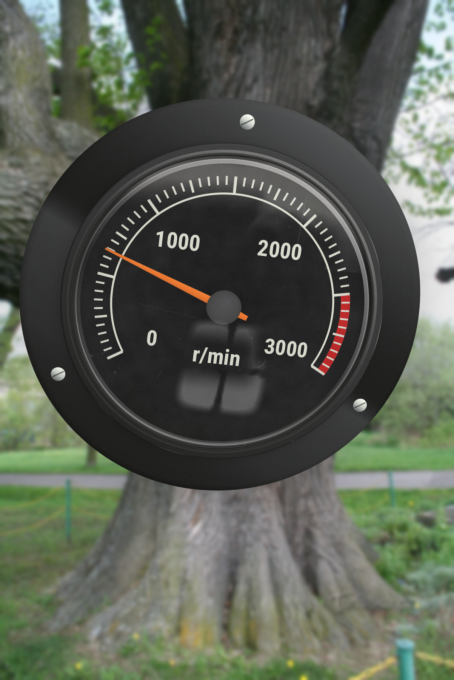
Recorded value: 650,rpm
